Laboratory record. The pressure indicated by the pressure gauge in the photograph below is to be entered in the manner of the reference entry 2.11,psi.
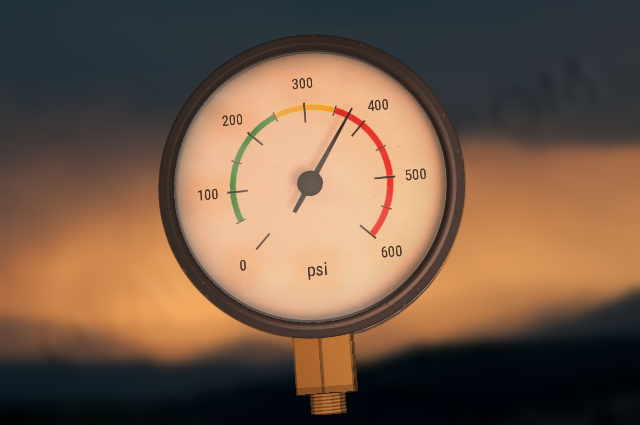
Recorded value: 375,psi
